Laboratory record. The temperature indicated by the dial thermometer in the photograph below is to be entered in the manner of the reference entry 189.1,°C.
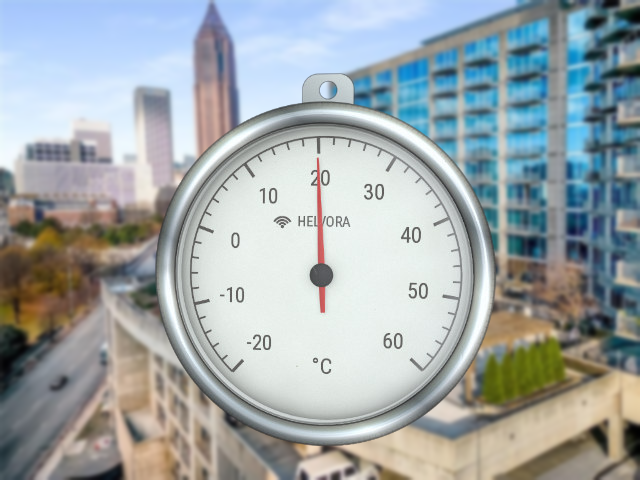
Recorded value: 20,°C
